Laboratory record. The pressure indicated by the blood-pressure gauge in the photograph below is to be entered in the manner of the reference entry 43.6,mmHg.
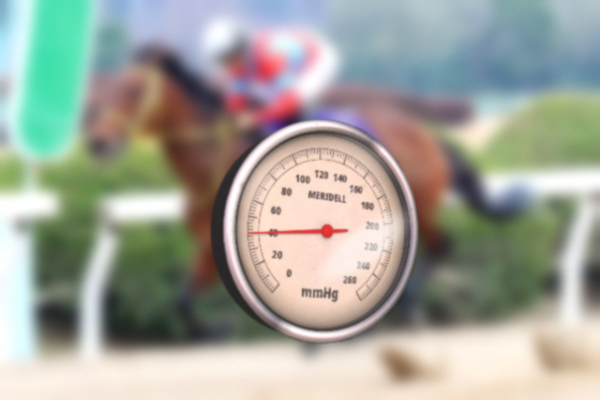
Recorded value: 40,mmHg
